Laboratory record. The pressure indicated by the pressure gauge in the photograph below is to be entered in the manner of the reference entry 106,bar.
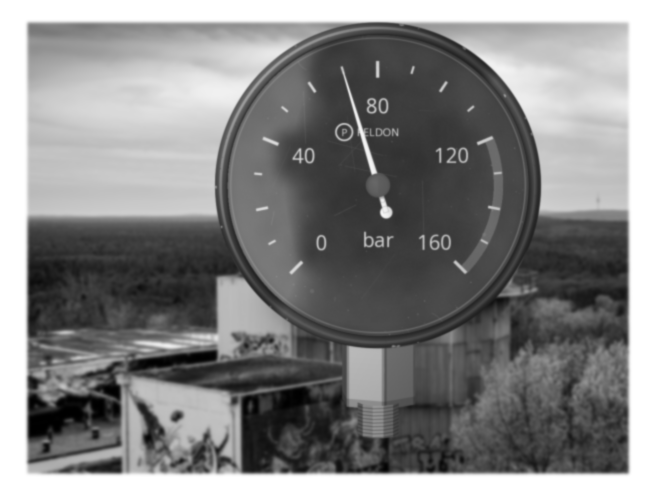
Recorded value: 70,bar
